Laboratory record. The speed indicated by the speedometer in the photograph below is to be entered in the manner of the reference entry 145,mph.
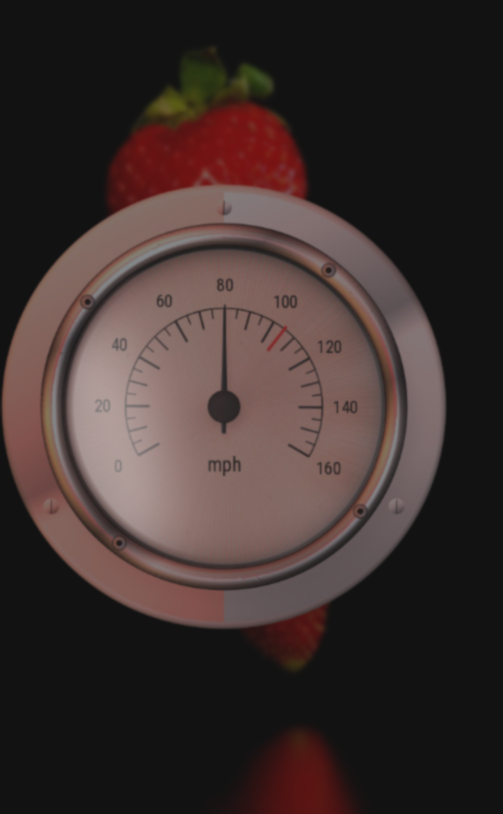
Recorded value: 80,mph
